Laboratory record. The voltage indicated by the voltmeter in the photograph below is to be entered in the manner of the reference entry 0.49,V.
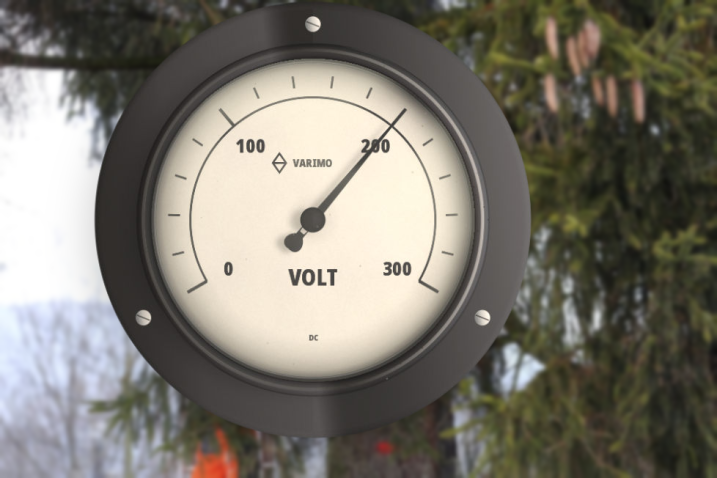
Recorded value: 200,V
